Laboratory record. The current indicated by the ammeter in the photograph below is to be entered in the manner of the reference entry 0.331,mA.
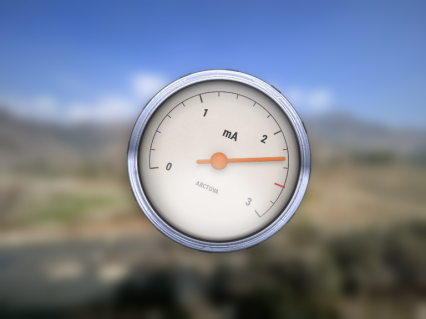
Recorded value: 2.3,mA
